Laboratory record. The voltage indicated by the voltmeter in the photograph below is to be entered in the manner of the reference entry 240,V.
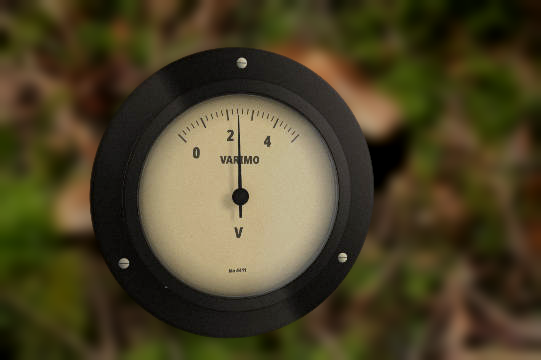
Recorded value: 2.4,V
